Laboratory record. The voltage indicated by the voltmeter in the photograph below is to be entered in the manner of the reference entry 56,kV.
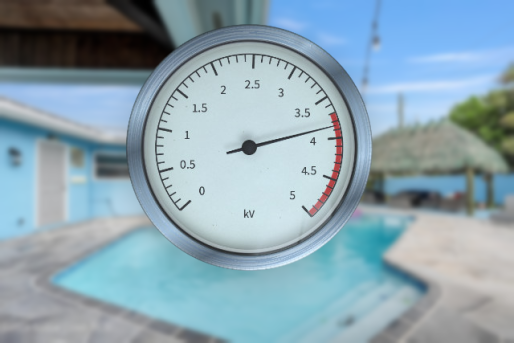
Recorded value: 3.85,kV
